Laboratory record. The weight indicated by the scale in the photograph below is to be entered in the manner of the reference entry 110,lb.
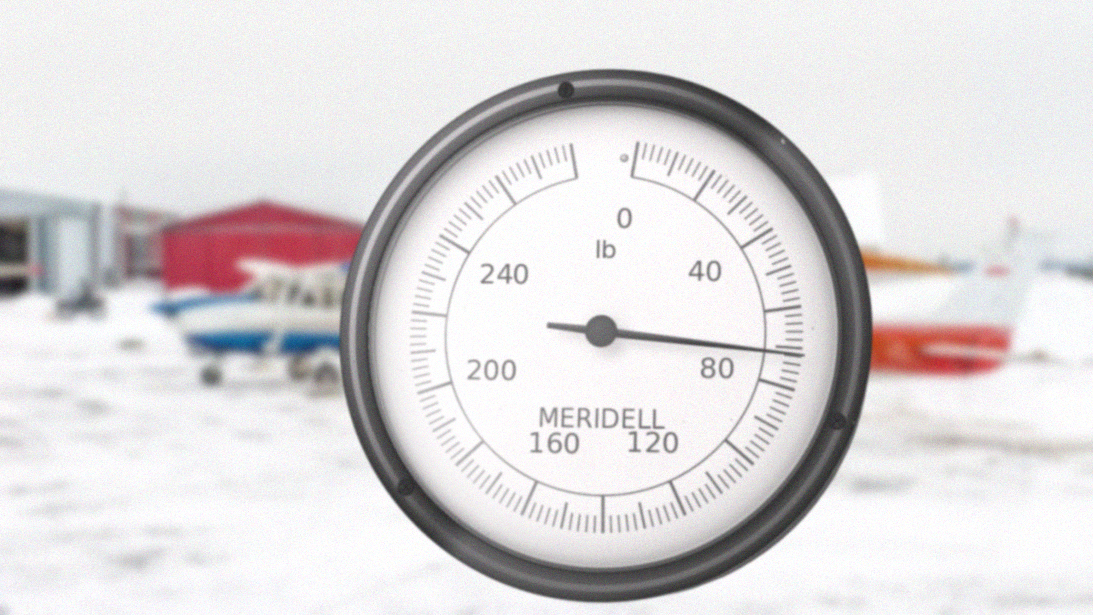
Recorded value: 72,lb
